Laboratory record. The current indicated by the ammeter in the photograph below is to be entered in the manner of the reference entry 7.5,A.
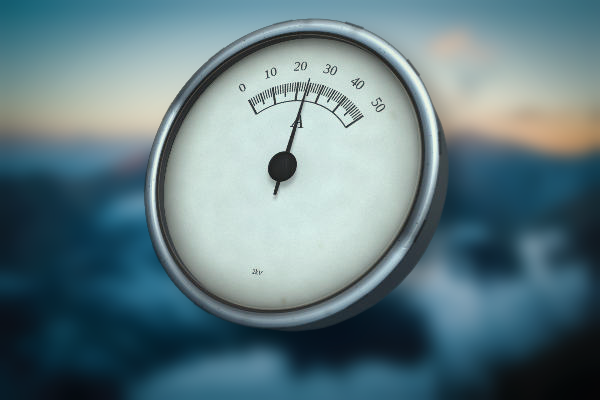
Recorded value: 25,A
